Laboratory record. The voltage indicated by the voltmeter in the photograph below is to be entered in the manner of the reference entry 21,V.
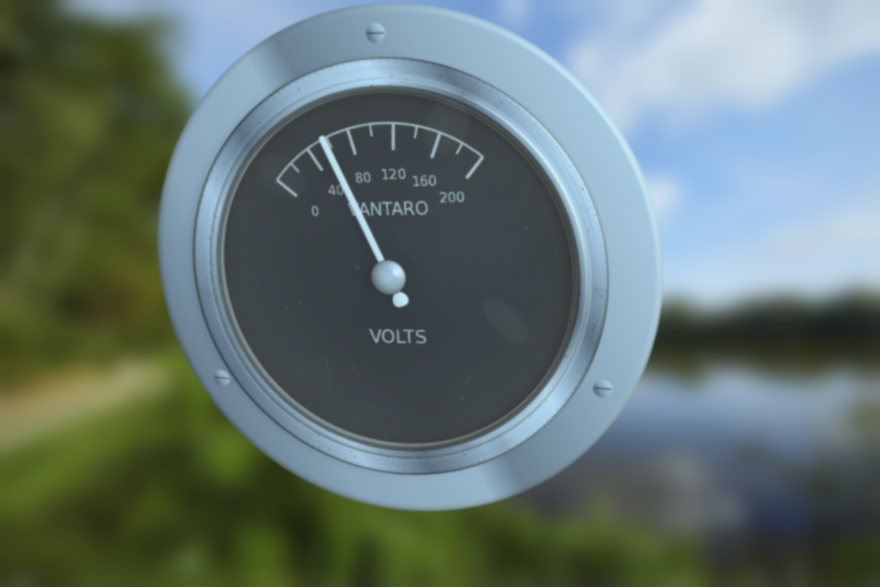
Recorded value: 60,V
